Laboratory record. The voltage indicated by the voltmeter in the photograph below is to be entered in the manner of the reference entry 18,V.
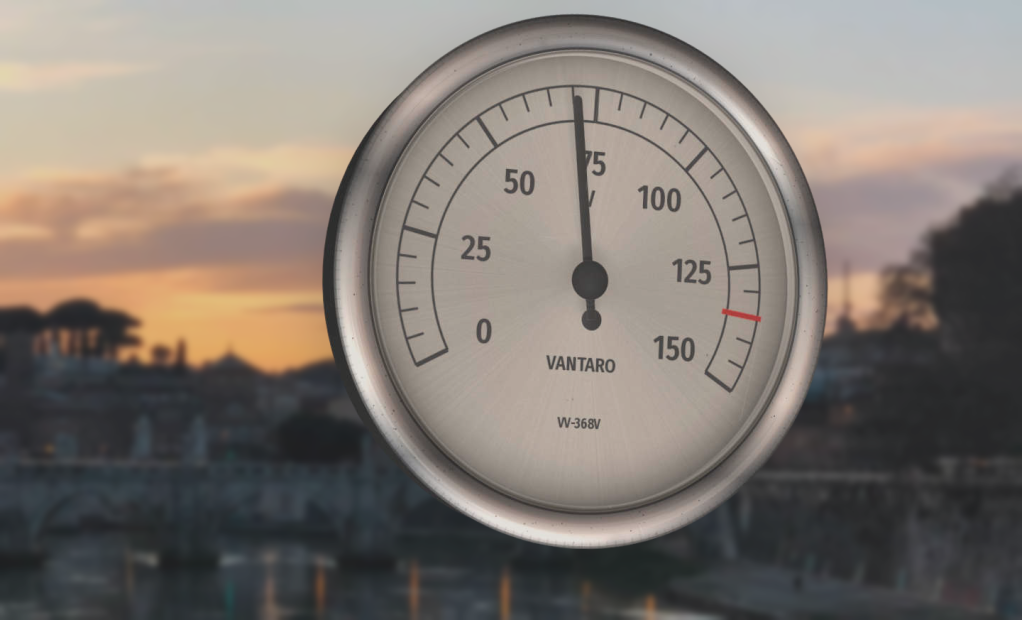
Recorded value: 70,V
